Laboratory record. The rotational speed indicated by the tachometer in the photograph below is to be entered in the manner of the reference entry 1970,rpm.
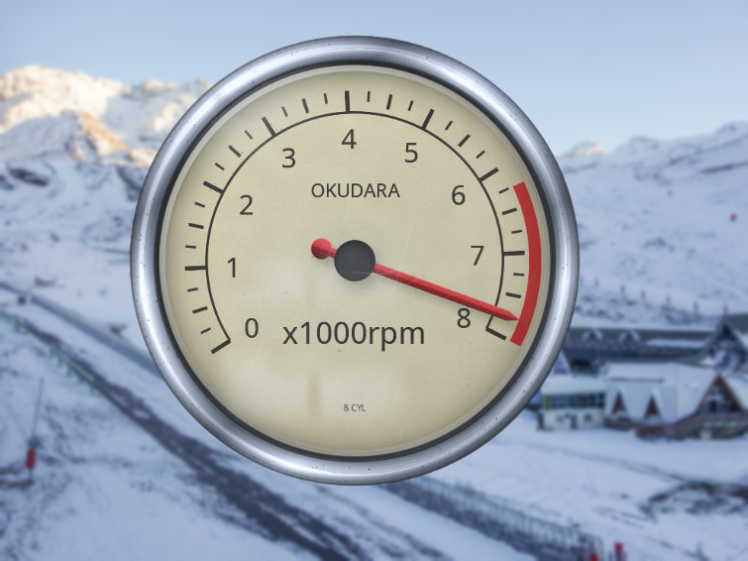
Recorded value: 7750,rpm
